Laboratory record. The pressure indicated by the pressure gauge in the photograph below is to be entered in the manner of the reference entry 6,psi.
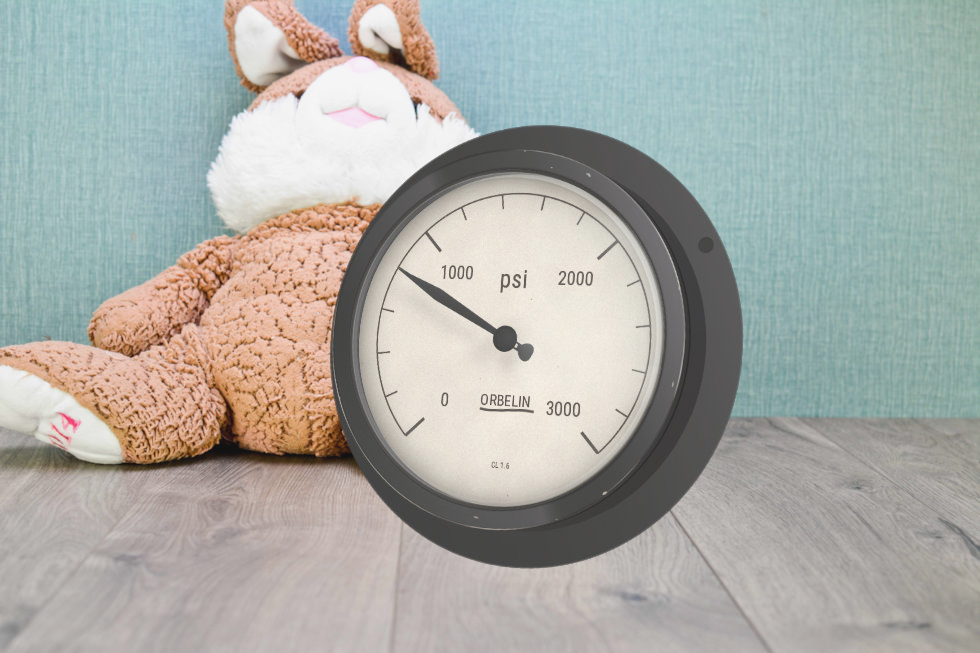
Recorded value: 800,psi
